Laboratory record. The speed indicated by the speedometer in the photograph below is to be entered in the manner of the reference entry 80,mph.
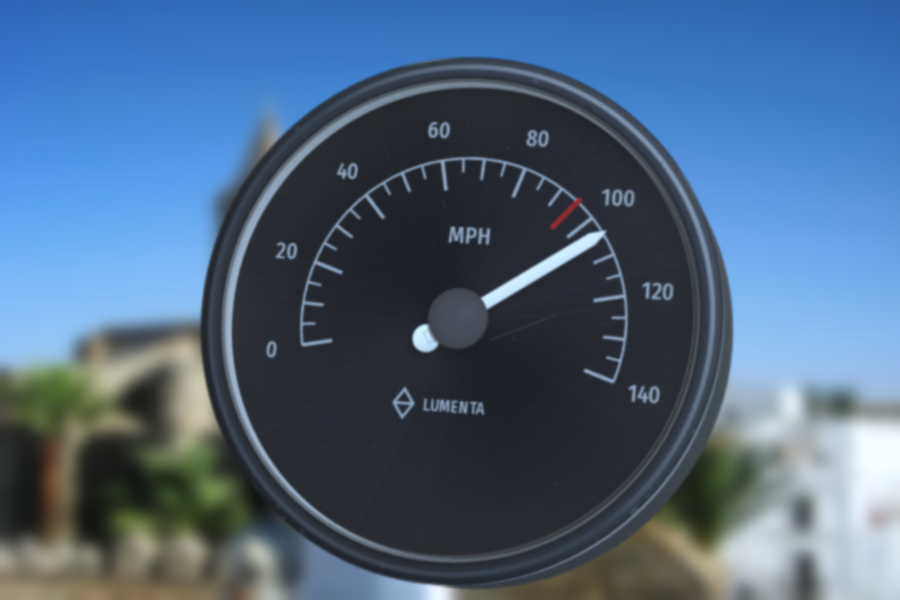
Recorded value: 105,mph
